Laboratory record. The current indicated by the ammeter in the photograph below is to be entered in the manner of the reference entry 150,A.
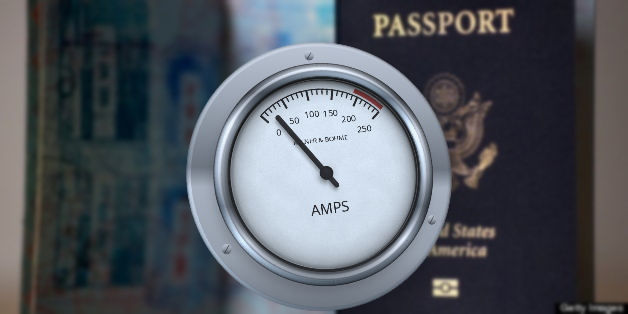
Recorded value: 20,A
